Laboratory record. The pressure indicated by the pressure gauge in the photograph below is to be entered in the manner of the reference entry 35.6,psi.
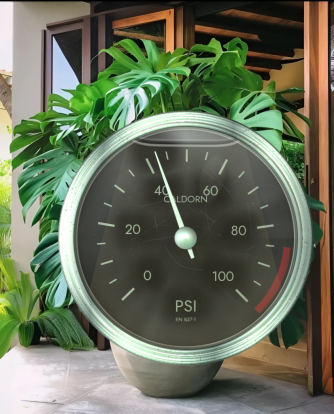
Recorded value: 42.5,psi
